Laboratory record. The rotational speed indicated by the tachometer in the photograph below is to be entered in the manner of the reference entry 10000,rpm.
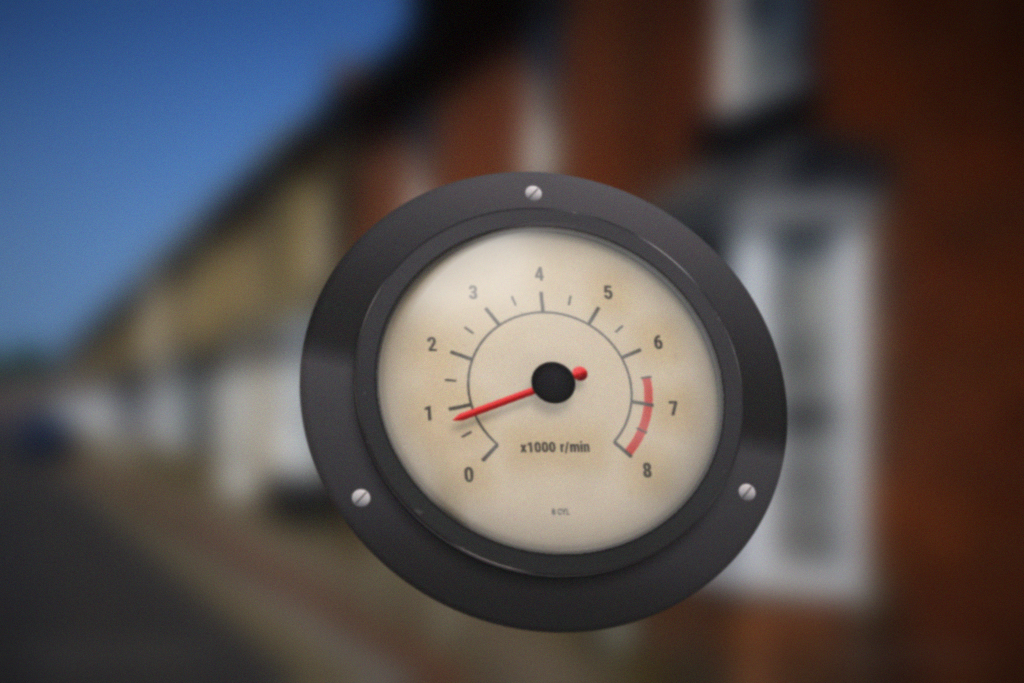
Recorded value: 750,rpm
